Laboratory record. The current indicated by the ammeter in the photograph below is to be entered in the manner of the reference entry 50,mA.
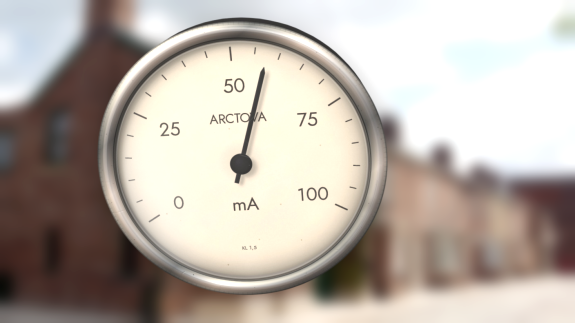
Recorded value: 57.5,mA
